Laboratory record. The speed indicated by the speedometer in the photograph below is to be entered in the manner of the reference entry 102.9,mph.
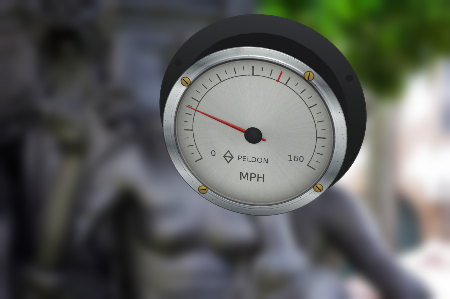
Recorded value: 35,mph
